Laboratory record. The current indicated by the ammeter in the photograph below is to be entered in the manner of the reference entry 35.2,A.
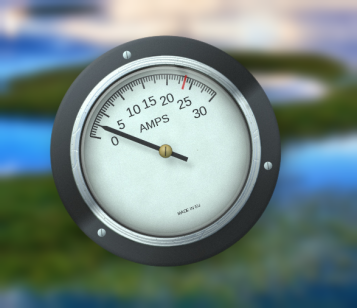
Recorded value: 2.5,A
